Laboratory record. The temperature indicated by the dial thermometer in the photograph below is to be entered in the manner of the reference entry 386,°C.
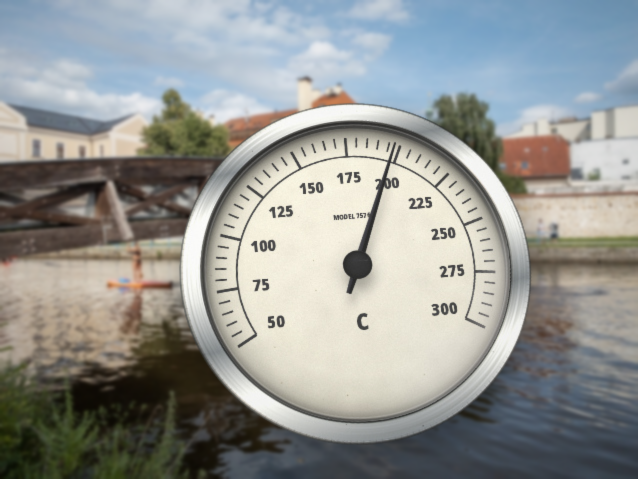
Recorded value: 197.5,°C
